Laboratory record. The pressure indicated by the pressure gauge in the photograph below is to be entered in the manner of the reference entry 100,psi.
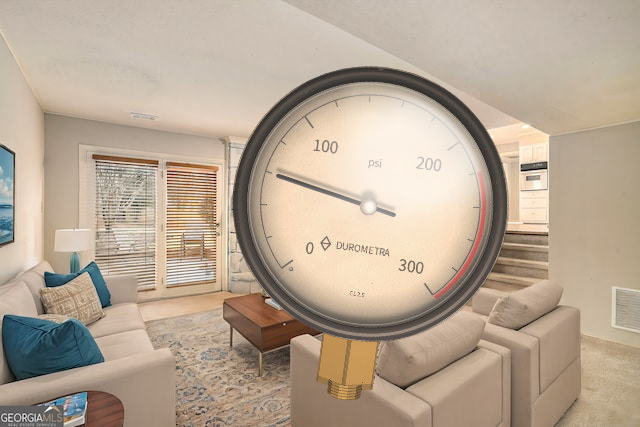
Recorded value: 60,psi
